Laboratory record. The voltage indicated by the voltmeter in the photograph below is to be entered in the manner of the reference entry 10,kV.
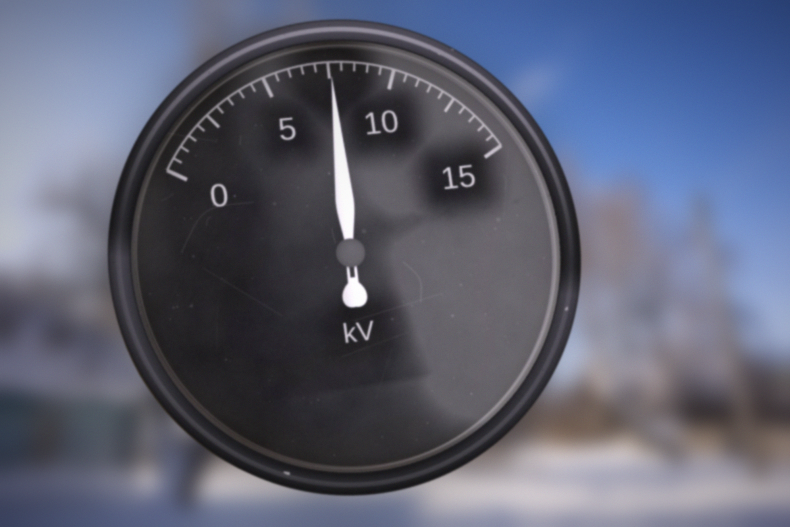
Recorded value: 7.5,kV
